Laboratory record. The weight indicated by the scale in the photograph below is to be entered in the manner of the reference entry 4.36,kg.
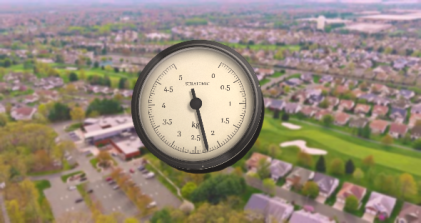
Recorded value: 2.25,kg
